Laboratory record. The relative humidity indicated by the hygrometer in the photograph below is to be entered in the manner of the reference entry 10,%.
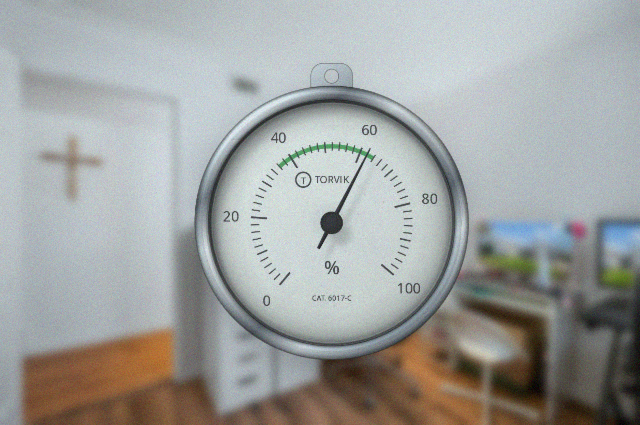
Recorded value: 62,%
